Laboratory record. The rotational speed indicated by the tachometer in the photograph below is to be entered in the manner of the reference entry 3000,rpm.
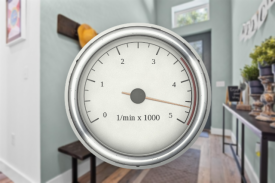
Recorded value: 4625,rpm
